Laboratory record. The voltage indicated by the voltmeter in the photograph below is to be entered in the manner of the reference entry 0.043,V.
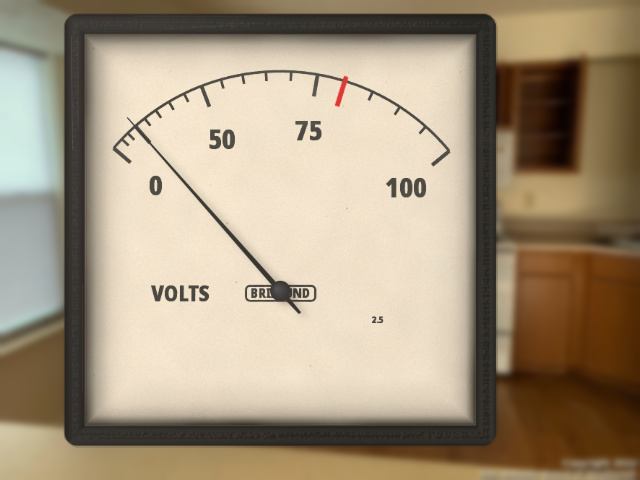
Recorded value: 25,V
